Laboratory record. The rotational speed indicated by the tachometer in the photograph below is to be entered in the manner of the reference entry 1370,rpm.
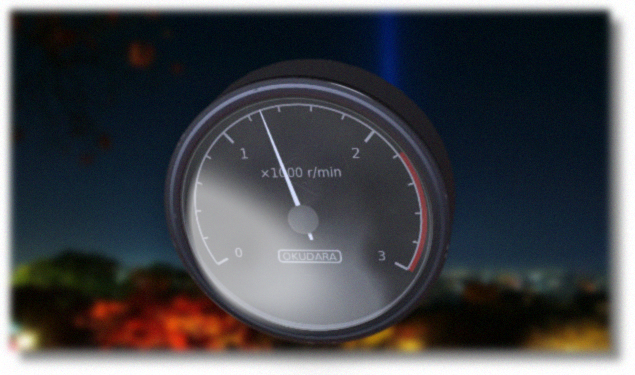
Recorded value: 1300,rpm
